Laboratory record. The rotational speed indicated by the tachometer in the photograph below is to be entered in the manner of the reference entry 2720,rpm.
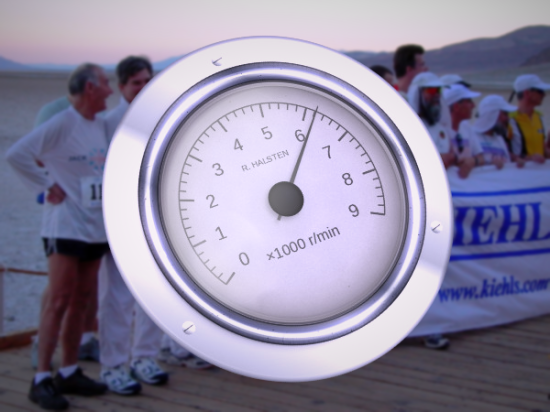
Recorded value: 6200,rpm
